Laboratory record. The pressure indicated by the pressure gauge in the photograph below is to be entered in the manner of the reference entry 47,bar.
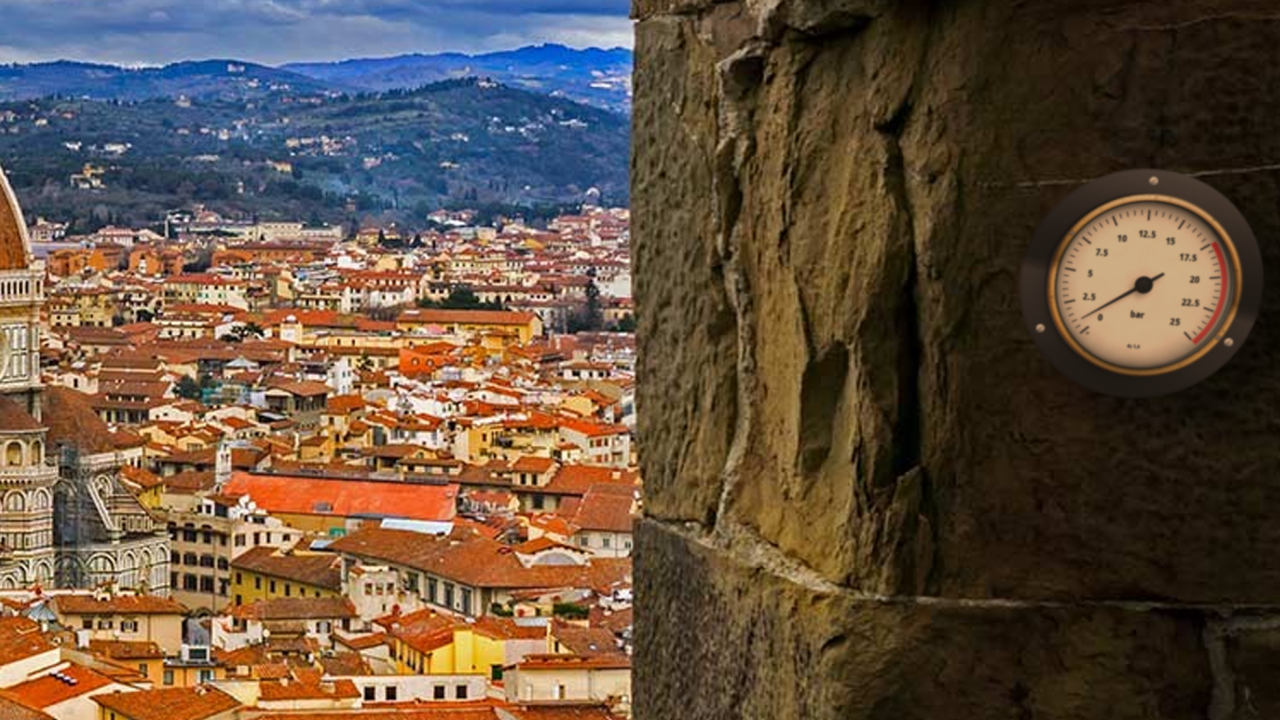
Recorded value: 1,bar
